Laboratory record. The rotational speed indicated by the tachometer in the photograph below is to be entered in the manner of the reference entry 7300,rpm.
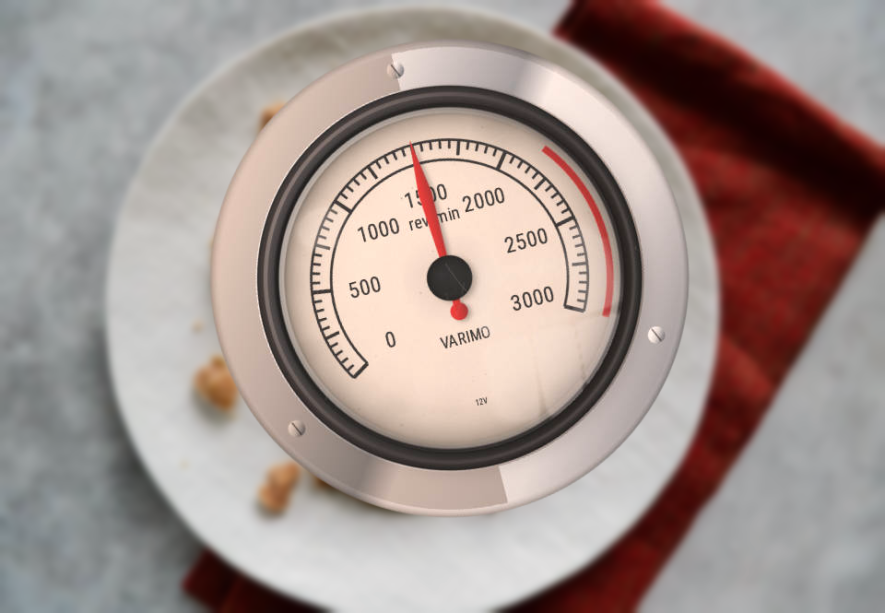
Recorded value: 1500,rpm
